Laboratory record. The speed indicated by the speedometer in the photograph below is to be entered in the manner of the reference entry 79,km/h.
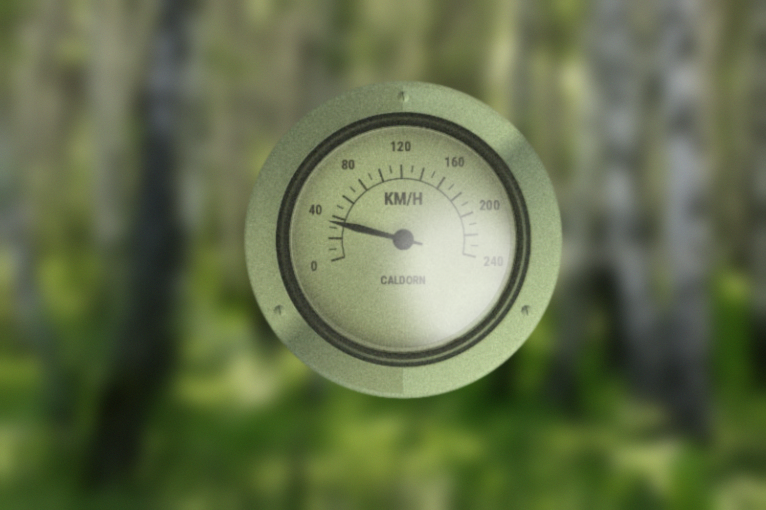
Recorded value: 35,km/h
